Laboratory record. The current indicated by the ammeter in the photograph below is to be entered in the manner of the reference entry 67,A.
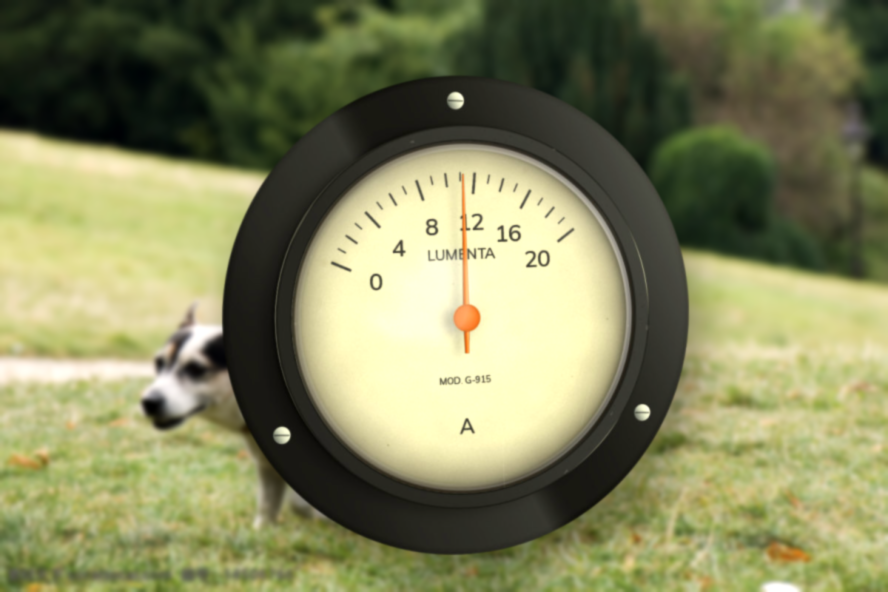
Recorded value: 11,A
